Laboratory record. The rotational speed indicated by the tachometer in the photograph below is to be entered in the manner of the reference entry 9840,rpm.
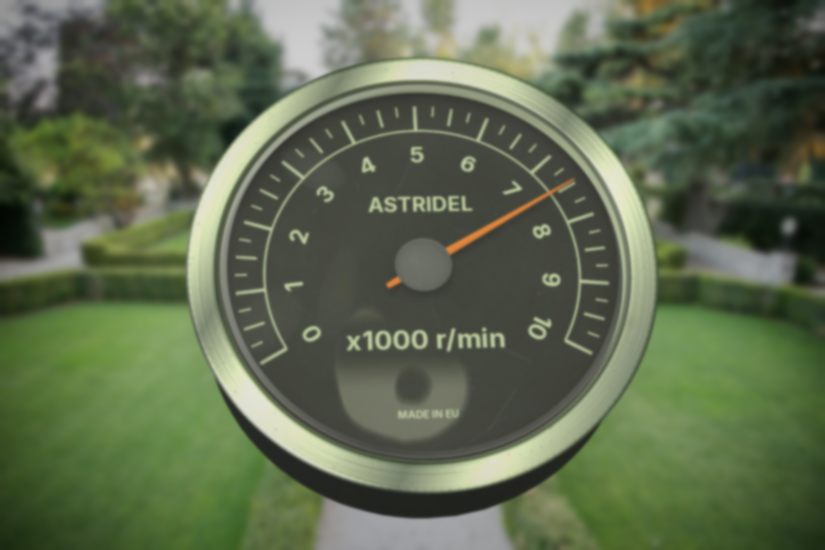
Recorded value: 7500,rpm
